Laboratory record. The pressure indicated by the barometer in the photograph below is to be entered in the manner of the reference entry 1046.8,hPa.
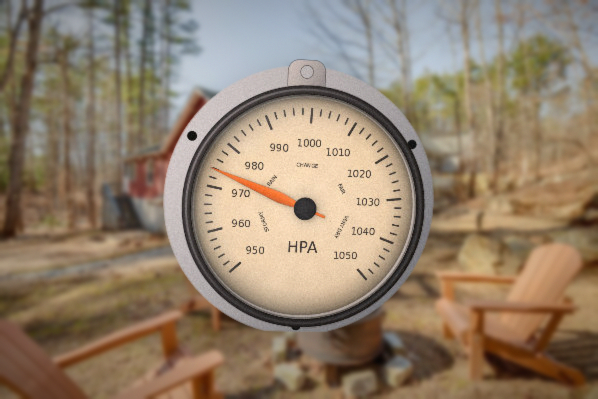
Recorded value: 974,hPa
